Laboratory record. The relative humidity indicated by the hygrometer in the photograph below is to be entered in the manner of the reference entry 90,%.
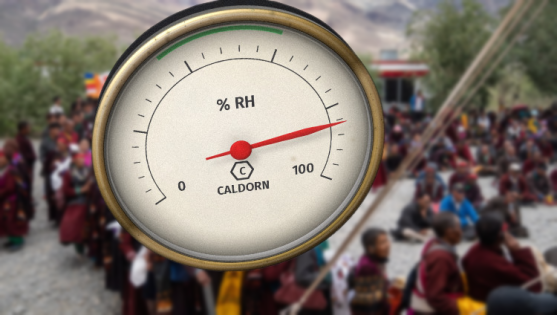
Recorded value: 84,%
